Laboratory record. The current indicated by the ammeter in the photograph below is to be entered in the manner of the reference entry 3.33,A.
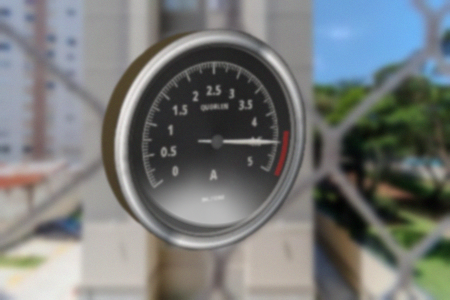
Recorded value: 4.5,A
